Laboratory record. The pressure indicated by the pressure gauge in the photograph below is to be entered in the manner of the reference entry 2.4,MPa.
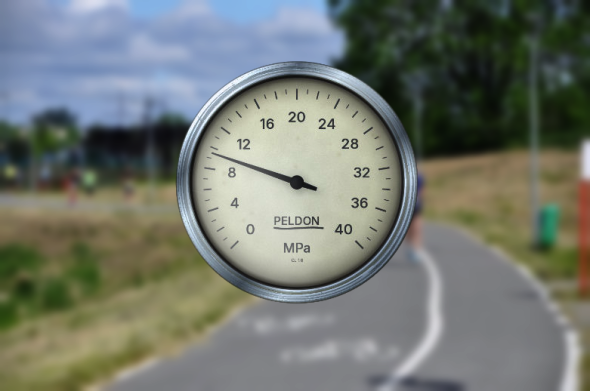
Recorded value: 9.5,MPa
